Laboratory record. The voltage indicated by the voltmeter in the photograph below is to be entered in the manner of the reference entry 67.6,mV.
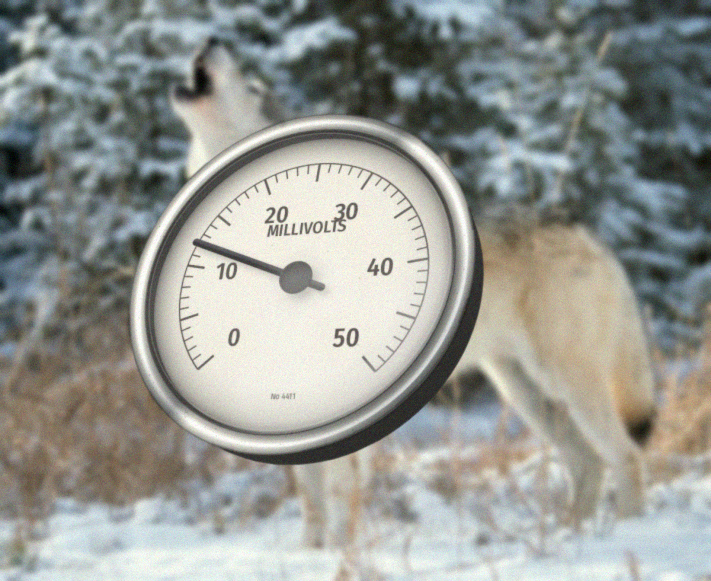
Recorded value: 12,mV
